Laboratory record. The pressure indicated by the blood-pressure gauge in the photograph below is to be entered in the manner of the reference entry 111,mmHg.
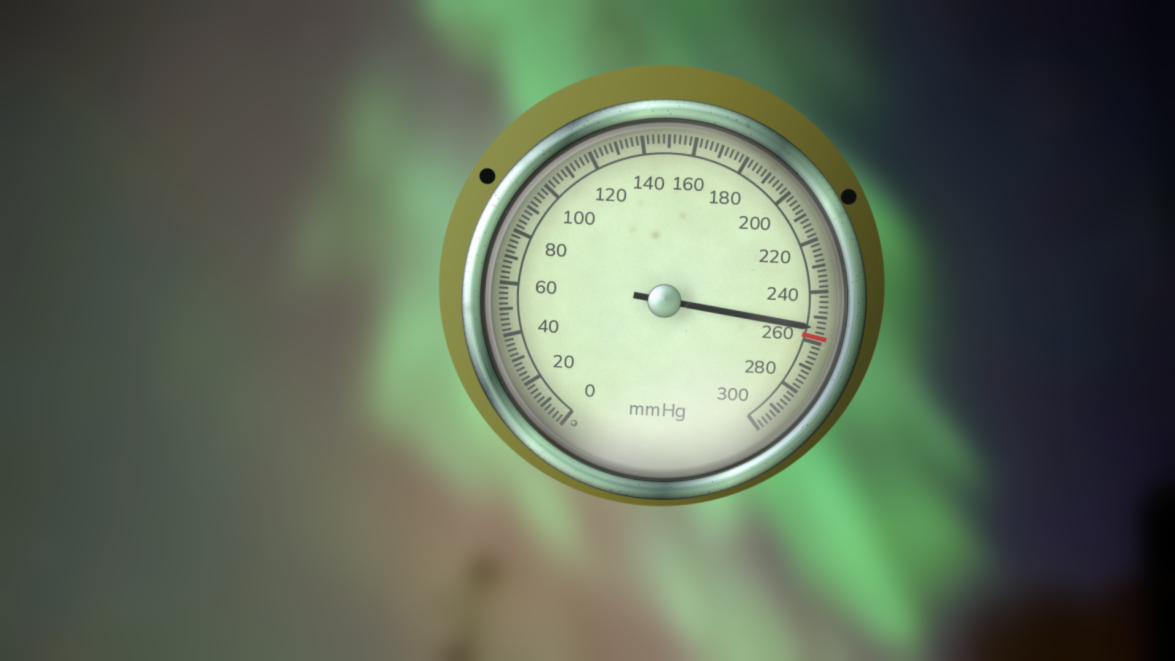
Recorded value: 254,mmHg
